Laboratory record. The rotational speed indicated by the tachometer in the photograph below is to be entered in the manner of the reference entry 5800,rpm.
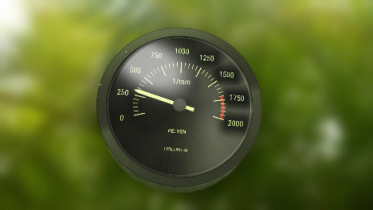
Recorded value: 300,rpm
